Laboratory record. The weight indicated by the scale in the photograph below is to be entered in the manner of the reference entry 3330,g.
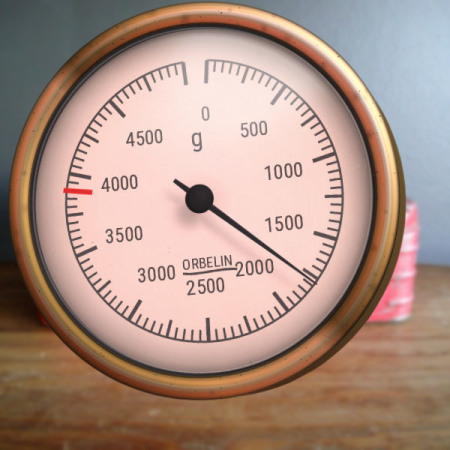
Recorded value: 1775,g
